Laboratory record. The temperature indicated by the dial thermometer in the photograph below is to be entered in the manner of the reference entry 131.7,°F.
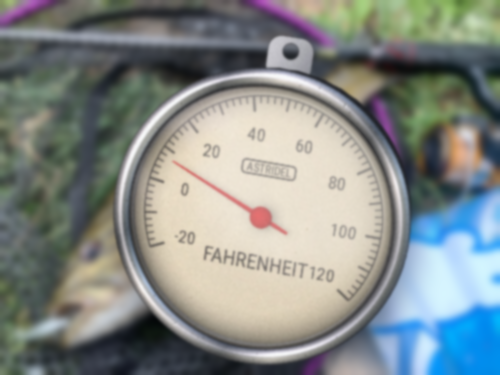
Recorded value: 8,°F
